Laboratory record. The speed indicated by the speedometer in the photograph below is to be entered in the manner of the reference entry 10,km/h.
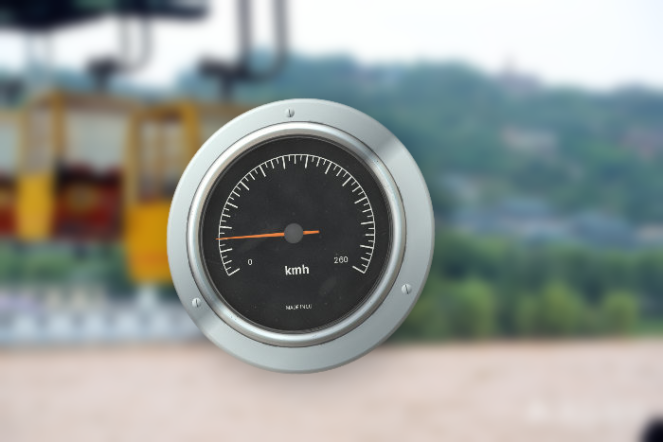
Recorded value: 30,km/h
